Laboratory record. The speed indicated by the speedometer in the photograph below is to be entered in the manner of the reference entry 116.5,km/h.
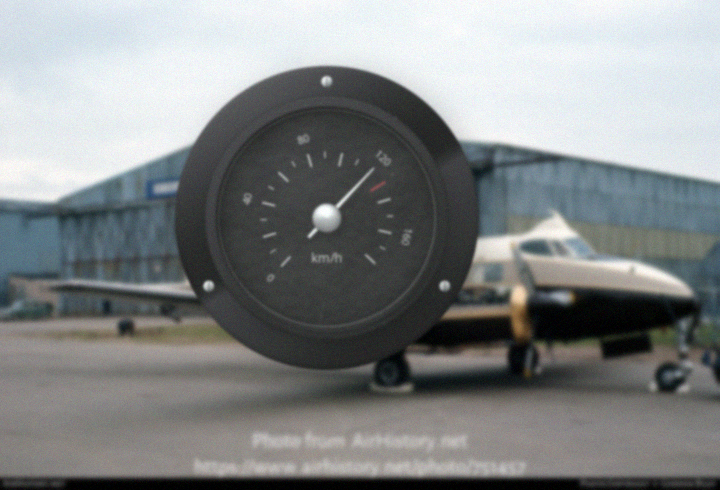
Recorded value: 120,km/h
